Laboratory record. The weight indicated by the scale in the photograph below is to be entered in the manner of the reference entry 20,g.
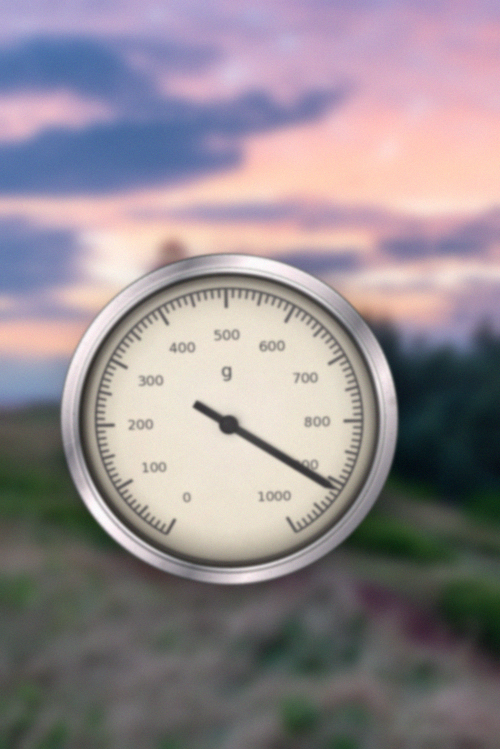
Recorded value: 910,g
